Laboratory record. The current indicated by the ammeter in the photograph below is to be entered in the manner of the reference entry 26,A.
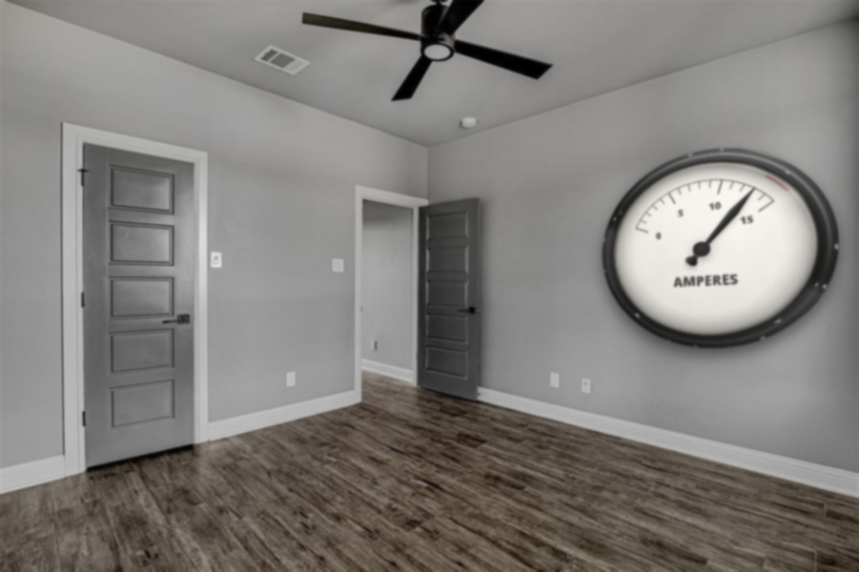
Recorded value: 13,A
